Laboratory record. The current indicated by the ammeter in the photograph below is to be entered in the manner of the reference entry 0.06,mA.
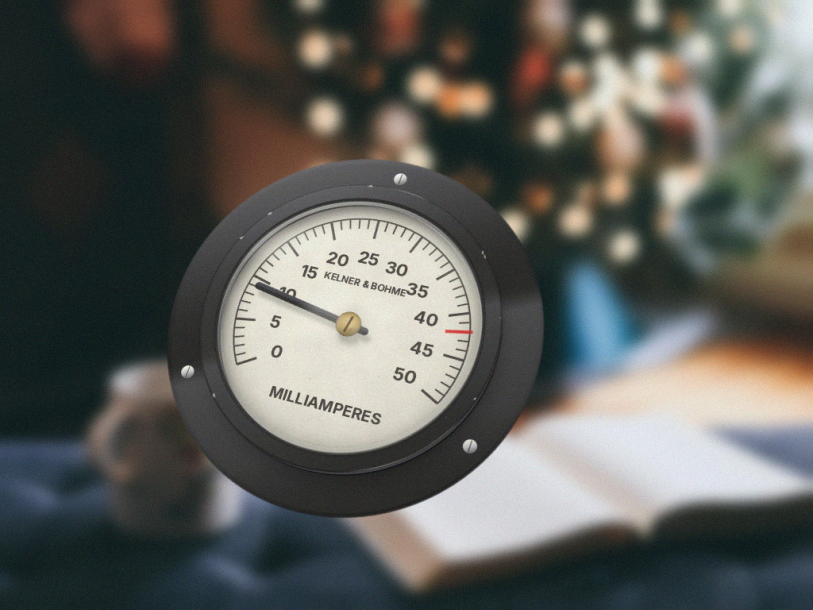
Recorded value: 9,mA
